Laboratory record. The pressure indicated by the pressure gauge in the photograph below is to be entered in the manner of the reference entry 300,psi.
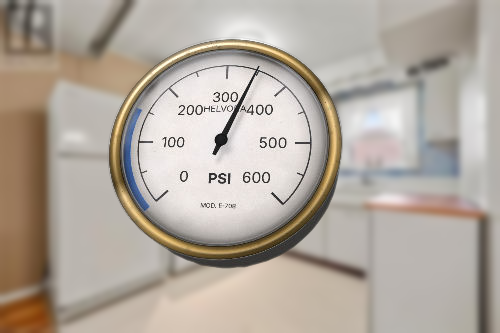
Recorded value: 350,psi
